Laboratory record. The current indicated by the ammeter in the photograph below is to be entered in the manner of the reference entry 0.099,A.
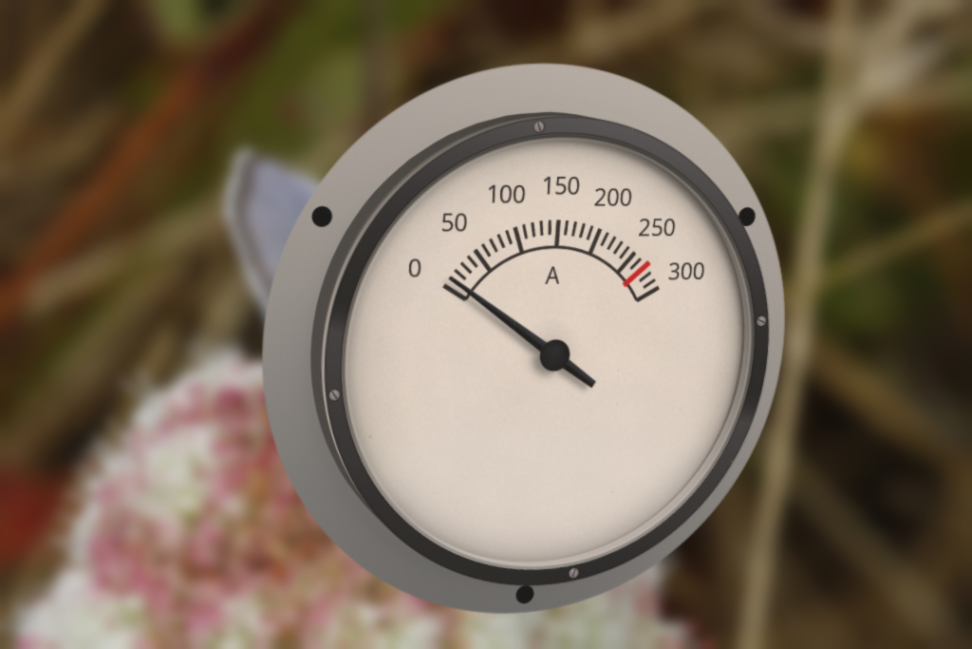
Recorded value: 10,A
